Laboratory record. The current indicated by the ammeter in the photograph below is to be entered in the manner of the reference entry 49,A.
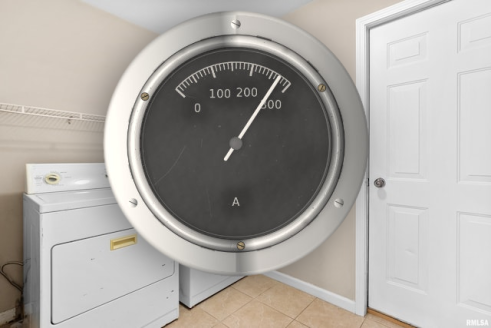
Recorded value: 270,A
